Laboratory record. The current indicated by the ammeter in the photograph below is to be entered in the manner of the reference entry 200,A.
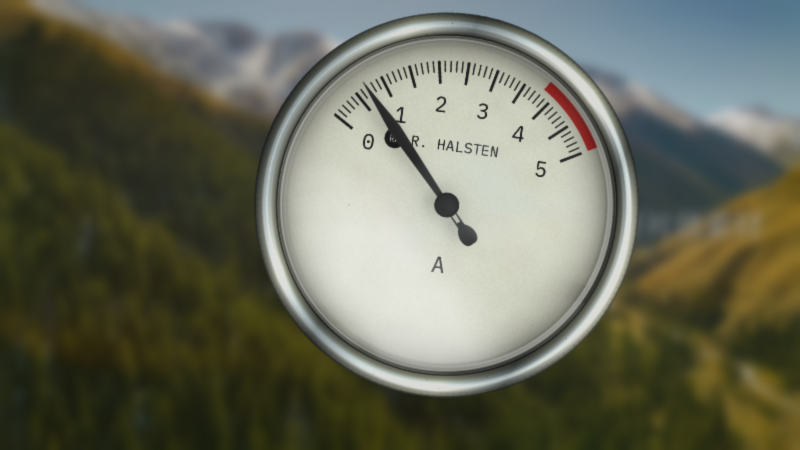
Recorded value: 0.7,A
